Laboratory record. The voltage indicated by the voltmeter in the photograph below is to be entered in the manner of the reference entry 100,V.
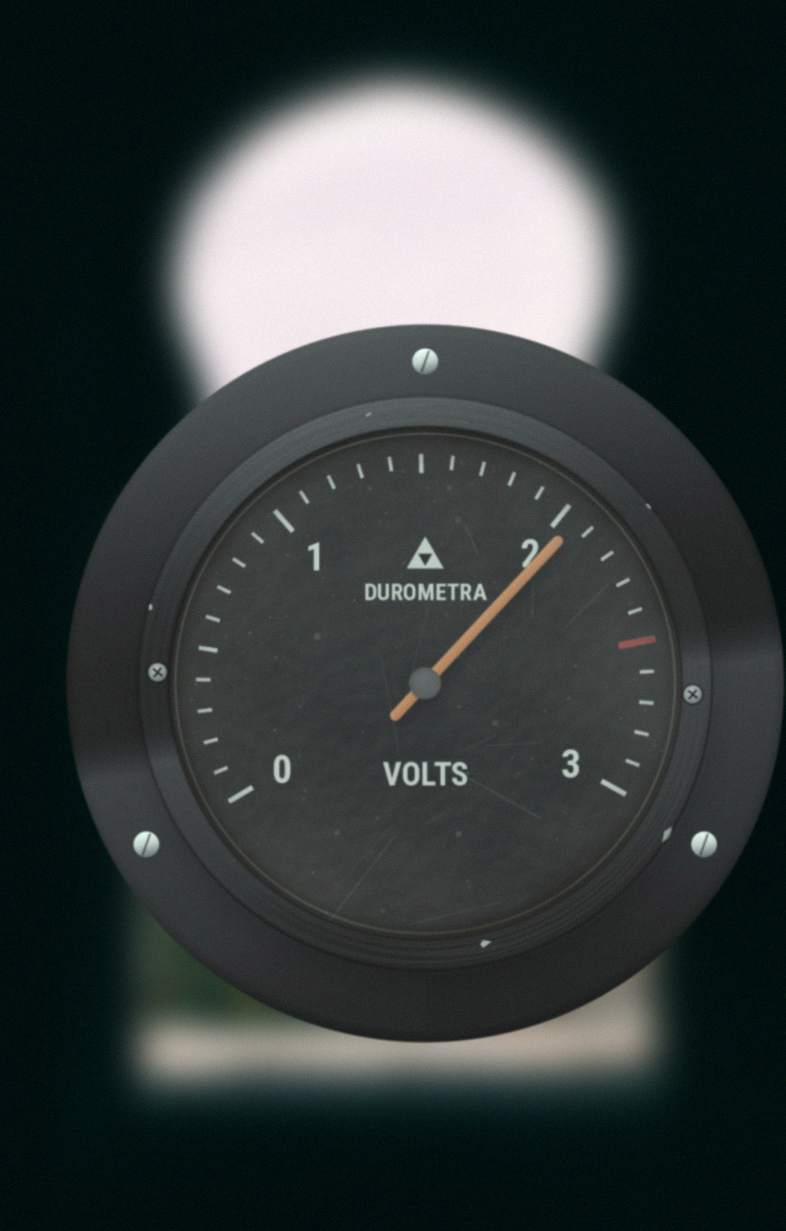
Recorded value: 2.05,V
